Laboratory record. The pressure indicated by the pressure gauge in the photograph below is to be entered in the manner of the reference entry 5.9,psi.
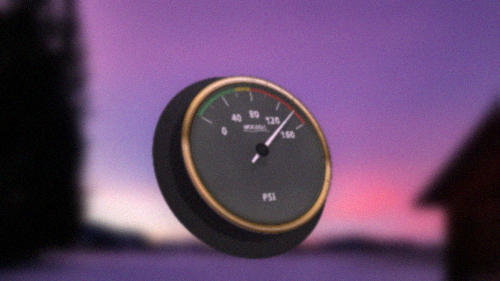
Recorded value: 140,psi
